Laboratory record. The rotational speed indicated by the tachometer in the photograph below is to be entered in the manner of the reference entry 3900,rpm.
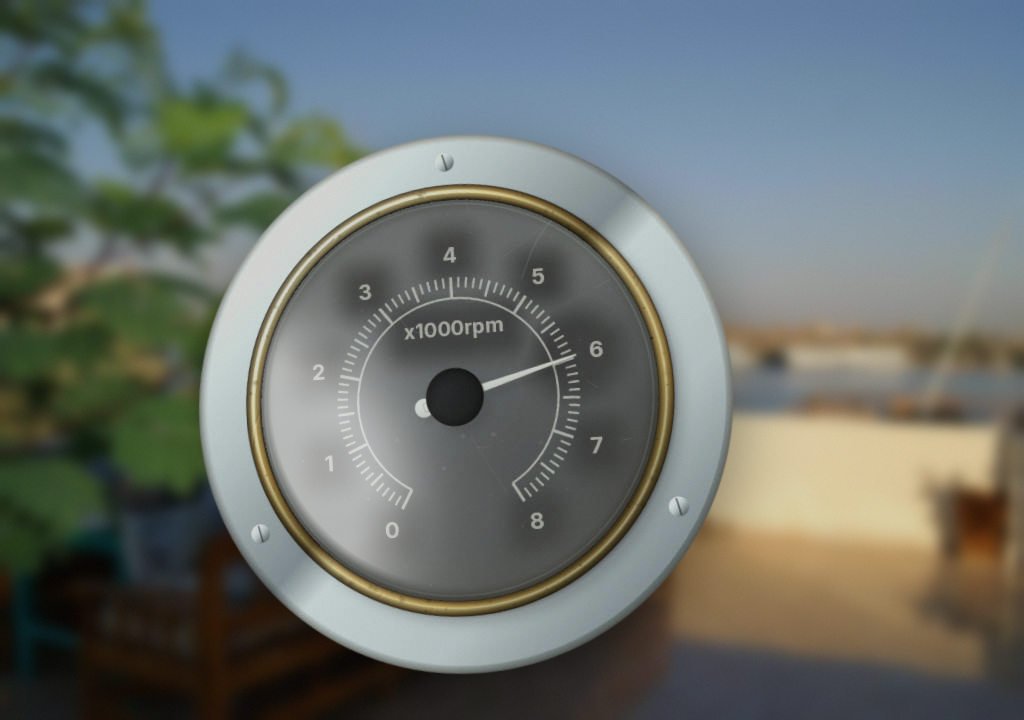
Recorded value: 6000,rpm
